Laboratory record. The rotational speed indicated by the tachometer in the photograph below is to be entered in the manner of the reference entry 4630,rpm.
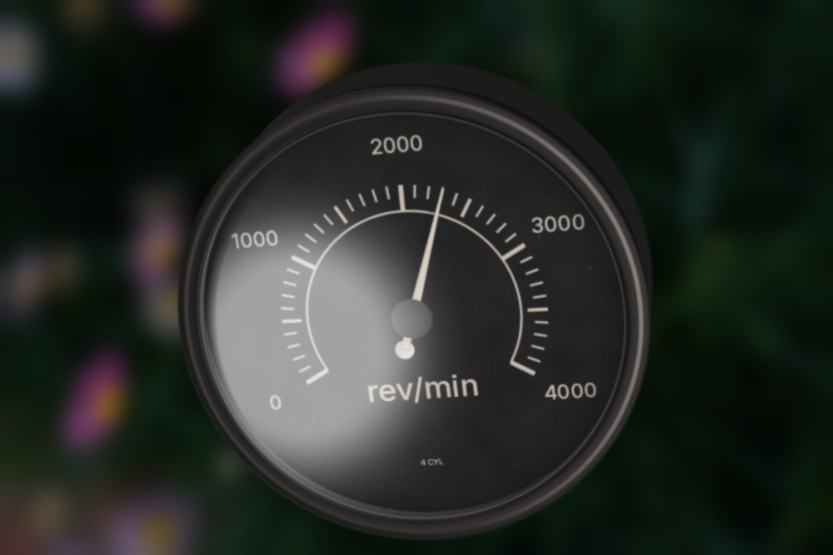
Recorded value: 2300,rpm
